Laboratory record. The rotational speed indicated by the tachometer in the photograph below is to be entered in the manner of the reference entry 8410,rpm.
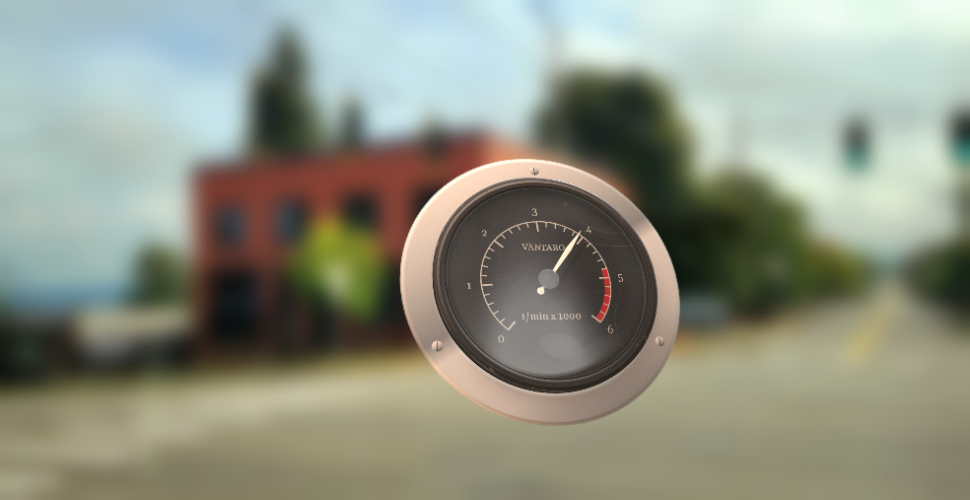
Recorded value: 3900,rpm
